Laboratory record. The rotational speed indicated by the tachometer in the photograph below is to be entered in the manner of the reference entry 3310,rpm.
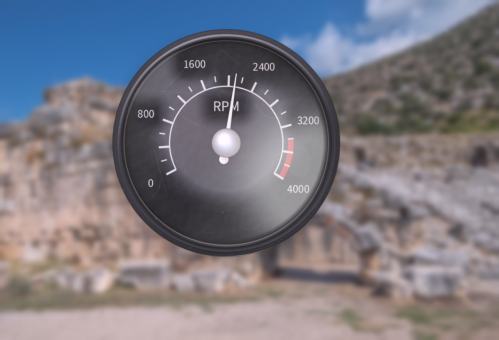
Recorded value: 2100,rpm
